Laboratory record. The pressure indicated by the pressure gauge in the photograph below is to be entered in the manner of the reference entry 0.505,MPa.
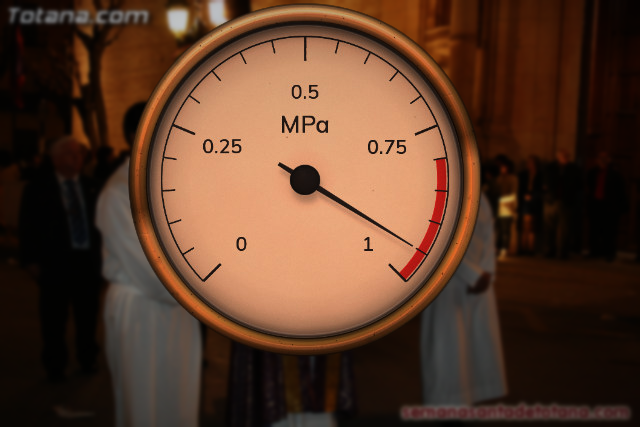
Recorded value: 0.95,MPa
